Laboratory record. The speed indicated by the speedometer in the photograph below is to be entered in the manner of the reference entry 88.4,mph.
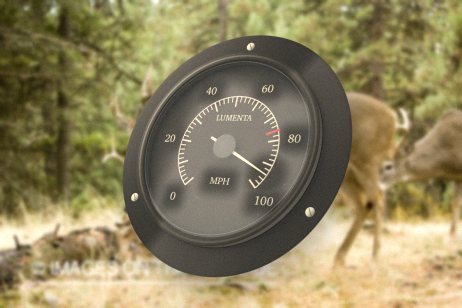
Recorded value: 94,mph
